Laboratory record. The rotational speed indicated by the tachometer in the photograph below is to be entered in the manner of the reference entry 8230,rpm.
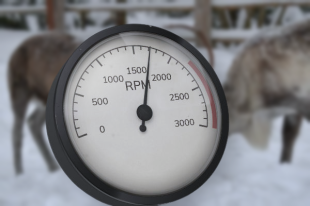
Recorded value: 1700,rpm
